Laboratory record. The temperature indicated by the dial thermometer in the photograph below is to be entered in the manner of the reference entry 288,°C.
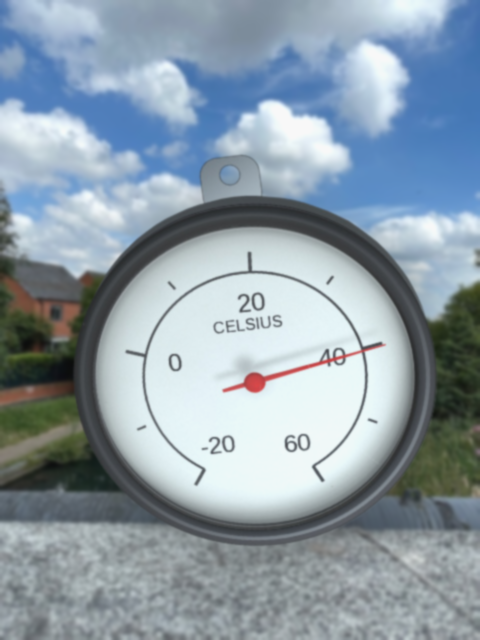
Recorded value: 40,°C
